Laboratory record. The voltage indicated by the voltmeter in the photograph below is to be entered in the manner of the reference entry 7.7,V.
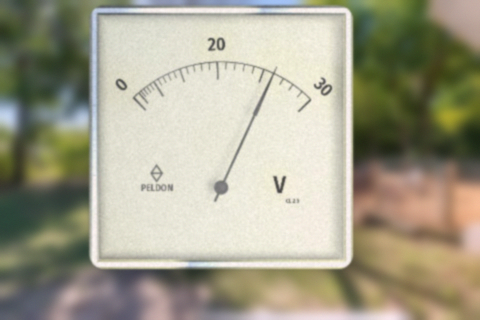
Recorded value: 26,V
